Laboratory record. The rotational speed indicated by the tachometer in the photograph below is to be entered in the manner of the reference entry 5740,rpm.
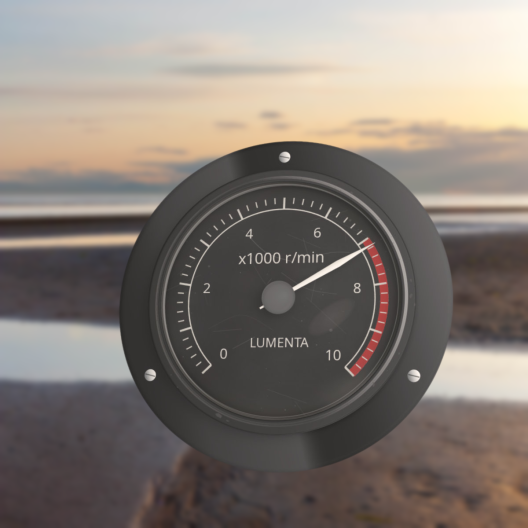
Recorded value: 7200,rpm
